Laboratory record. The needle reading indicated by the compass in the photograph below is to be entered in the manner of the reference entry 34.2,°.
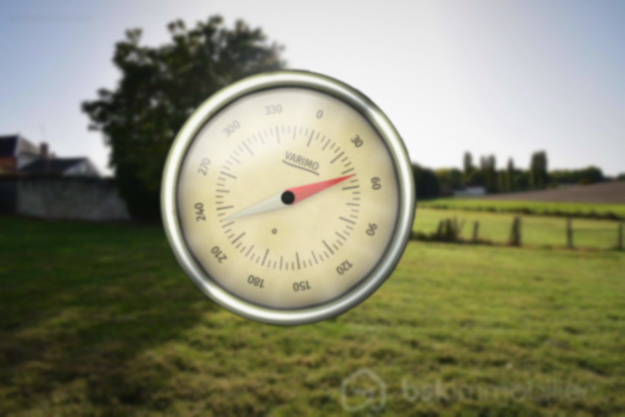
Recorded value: 50,°
